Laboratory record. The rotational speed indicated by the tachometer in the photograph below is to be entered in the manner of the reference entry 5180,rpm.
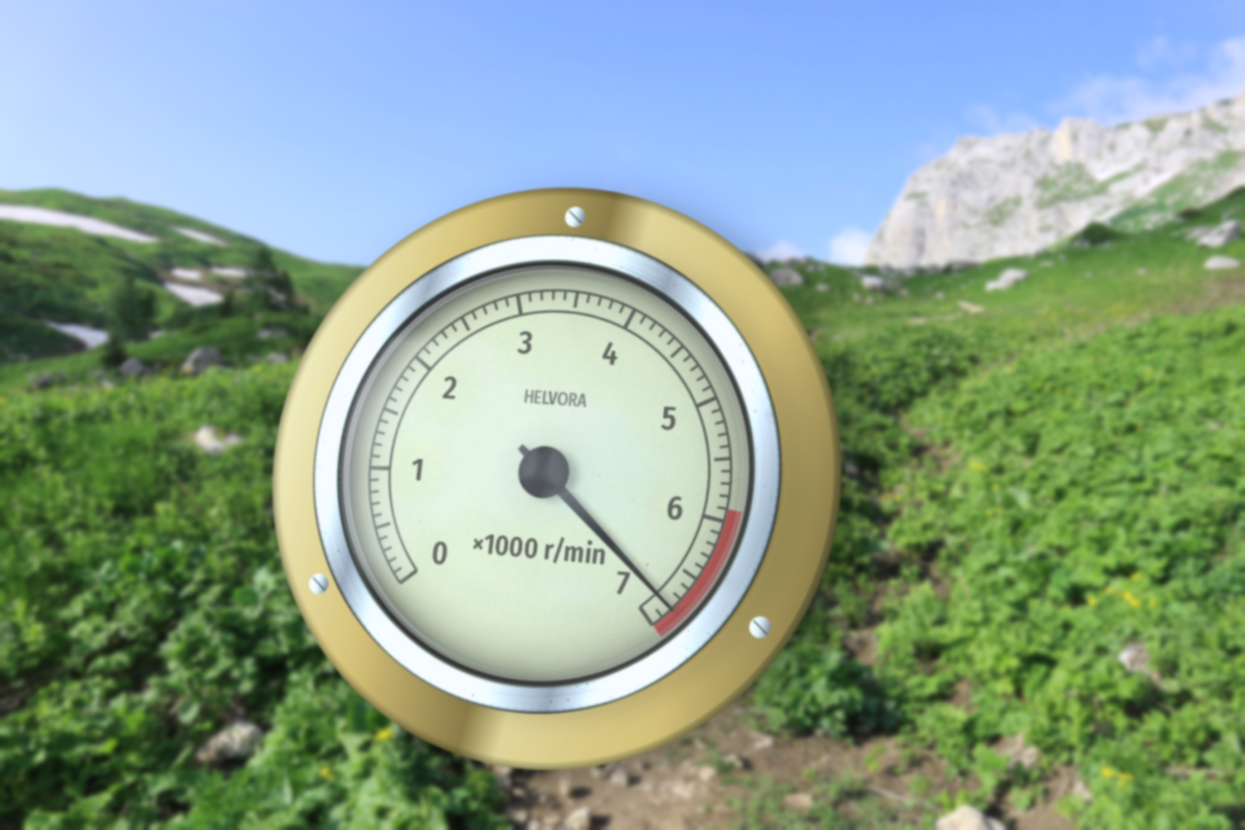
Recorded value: 6800,rpm
